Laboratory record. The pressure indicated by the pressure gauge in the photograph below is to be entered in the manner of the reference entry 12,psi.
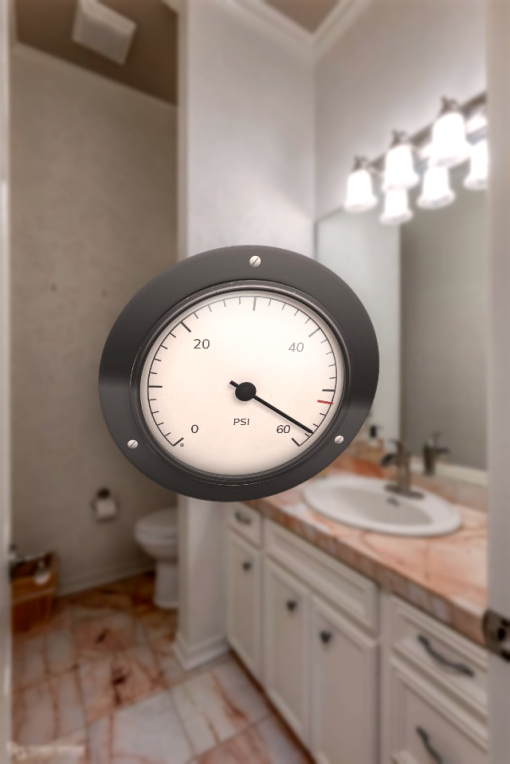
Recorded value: 57,psi
